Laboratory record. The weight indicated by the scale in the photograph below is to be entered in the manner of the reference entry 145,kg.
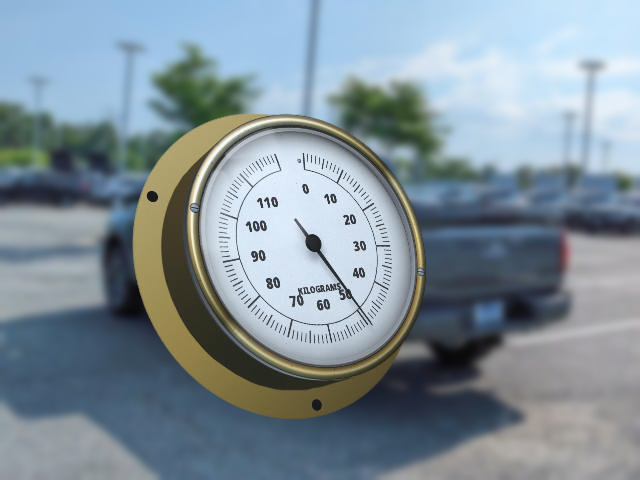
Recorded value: 50,kg
